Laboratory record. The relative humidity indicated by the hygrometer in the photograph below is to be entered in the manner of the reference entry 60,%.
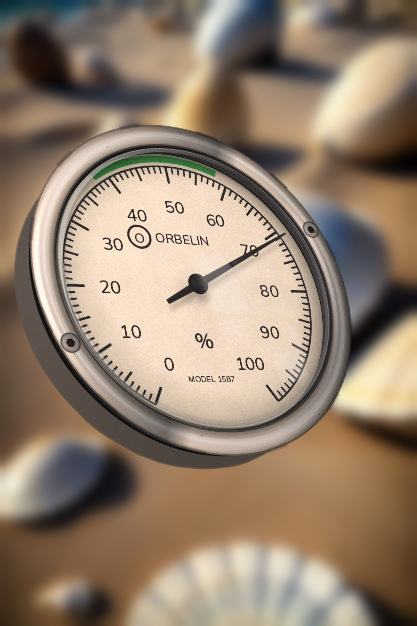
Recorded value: 71,%
